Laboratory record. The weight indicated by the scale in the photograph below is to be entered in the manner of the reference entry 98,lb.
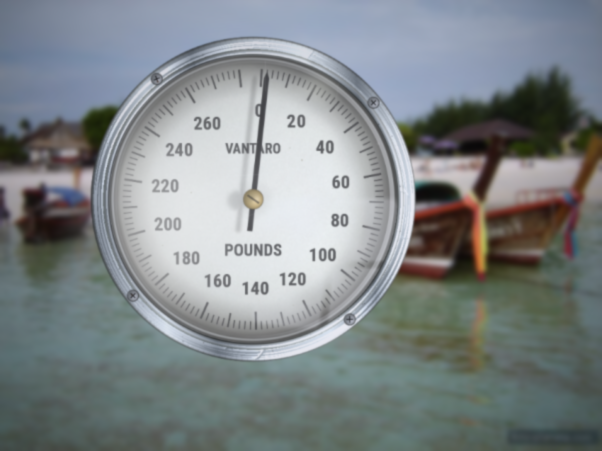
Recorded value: 2,lb
